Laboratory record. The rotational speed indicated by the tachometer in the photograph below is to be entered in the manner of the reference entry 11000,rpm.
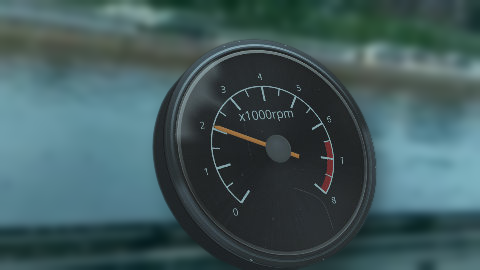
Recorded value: 2000,rpm
